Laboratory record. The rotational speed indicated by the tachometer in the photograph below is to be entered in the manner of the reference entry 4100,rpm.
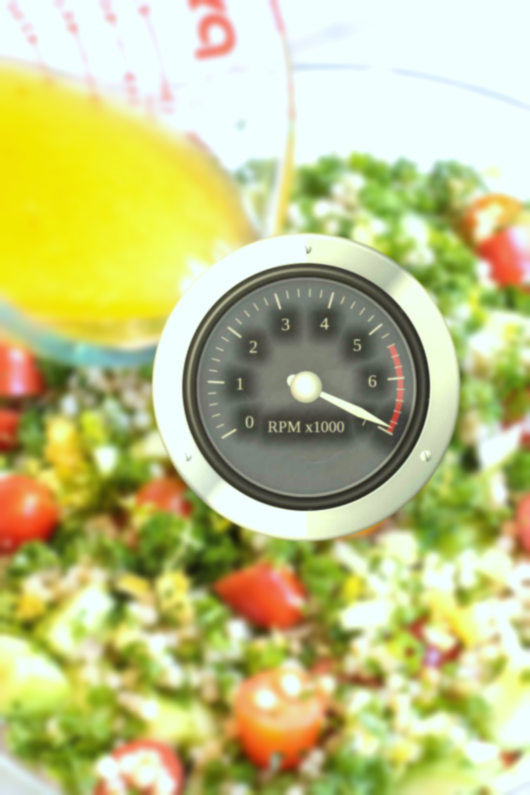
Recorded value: 6900,rpm
